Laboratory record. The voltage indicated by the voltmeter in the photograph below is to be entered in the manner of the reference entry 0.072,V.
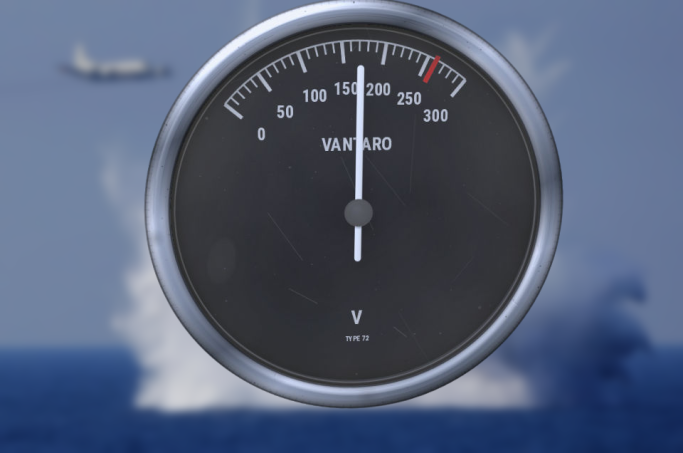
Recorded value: 170,V
